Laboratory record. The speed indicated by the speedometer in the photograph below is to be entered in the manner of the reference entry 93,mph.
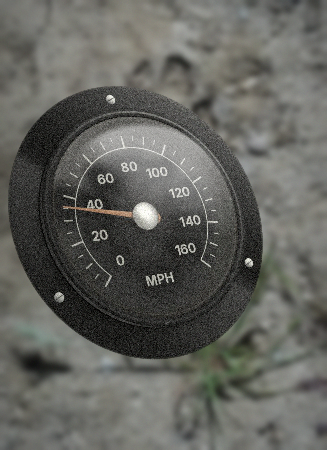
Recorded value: 35,mph
